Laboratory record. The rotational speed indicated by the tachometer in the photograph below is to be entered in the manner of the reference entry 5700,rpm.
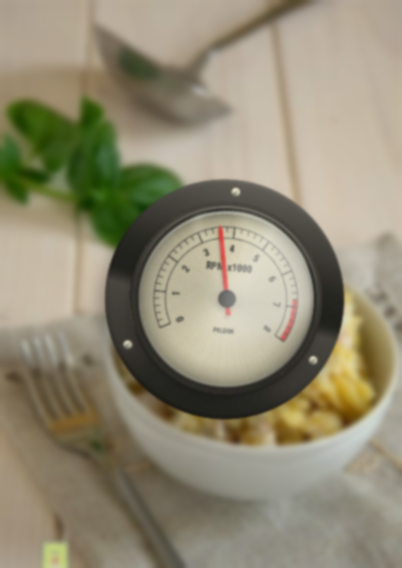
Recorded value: 3600,rpm
